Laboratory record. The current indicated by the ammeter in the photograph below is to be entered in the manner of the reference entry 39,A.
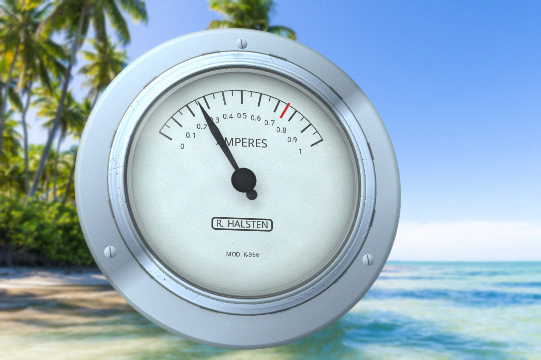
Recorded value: 0.25,A
